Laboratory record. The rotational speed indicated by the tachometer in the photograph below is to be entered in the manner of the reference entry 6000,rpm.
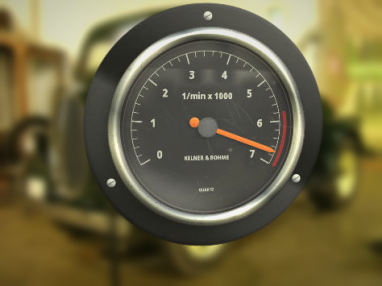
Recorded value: 6700,rpm
